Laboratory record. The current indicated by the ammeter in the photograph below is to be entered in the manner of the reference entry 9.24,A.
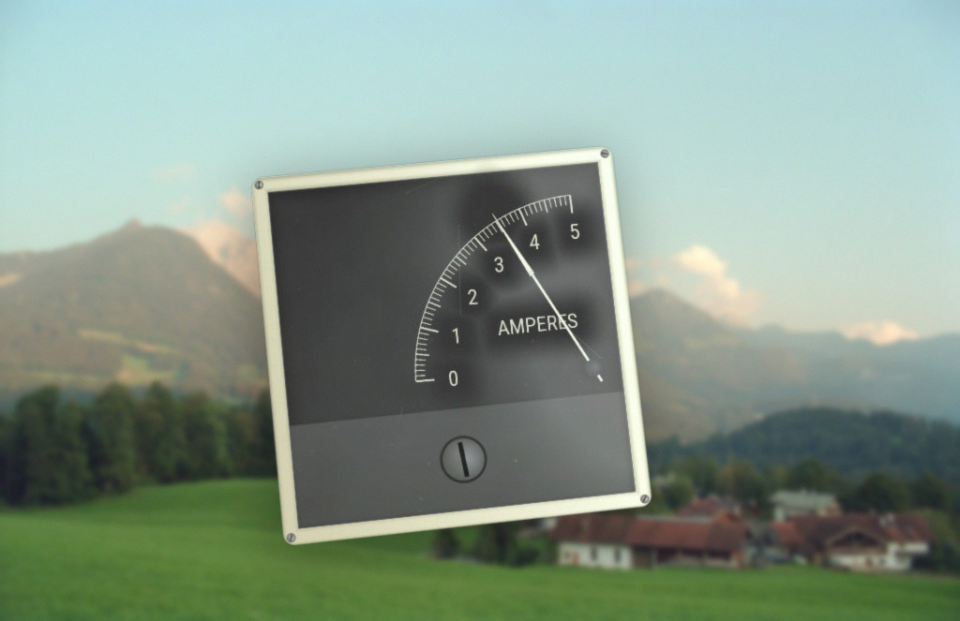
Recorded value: 3.5,A
